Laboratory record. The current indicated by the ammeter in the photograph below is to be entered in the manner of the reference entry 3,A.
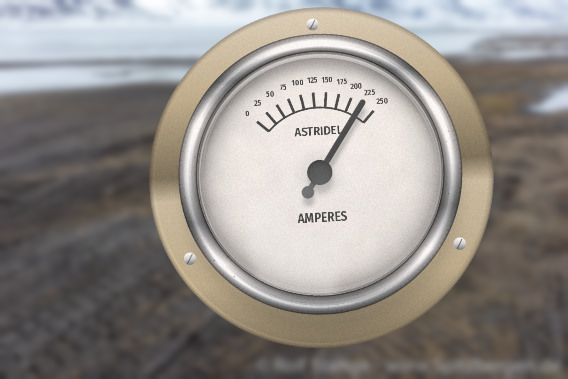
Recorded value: 225,A
